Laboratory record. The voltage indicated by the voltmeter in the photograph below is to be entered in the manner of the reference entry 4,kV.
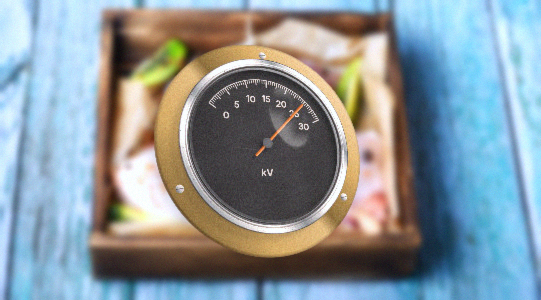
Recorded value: 25,kV
